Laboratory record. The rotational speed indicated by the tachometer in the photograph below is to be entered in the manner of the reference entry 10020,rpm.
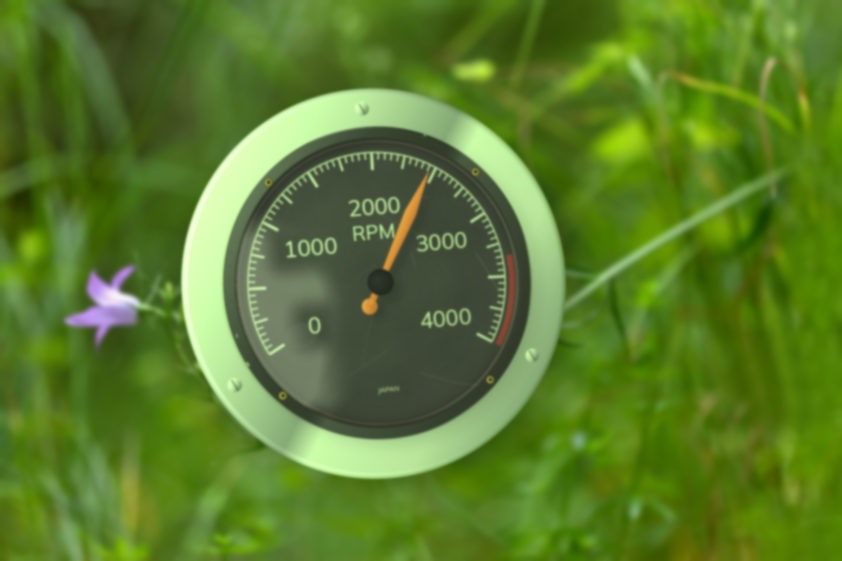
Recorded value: 2450,rpm
